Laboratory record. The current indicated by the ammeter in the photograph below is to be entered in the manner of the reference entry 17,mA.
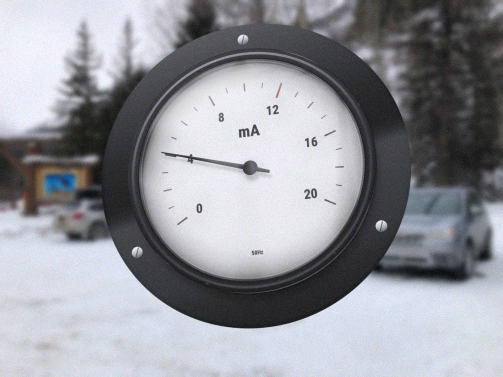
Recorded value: 4,mA
